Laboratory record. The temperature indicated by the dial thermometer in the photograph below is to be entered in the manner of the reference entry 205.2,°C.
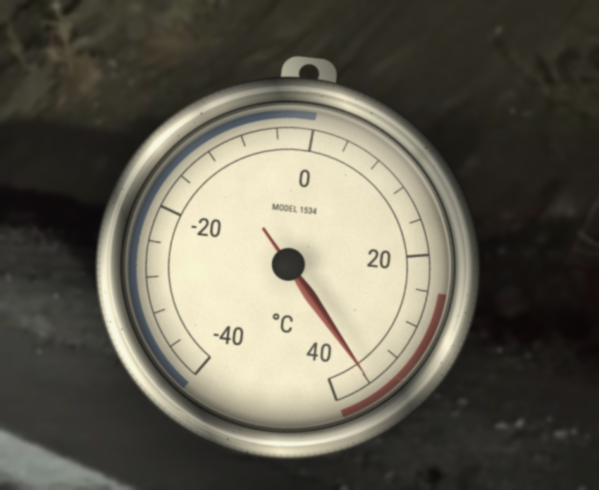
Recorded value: 36,°C
